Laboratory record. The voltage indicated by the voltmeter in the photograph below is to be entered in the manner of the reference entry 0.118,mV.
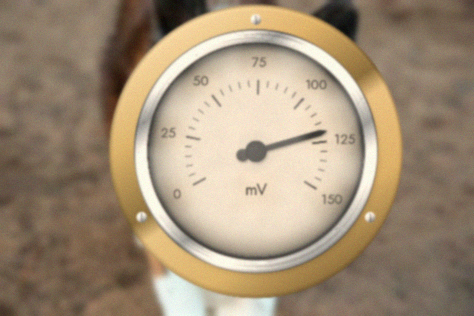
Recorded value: 120,mV
